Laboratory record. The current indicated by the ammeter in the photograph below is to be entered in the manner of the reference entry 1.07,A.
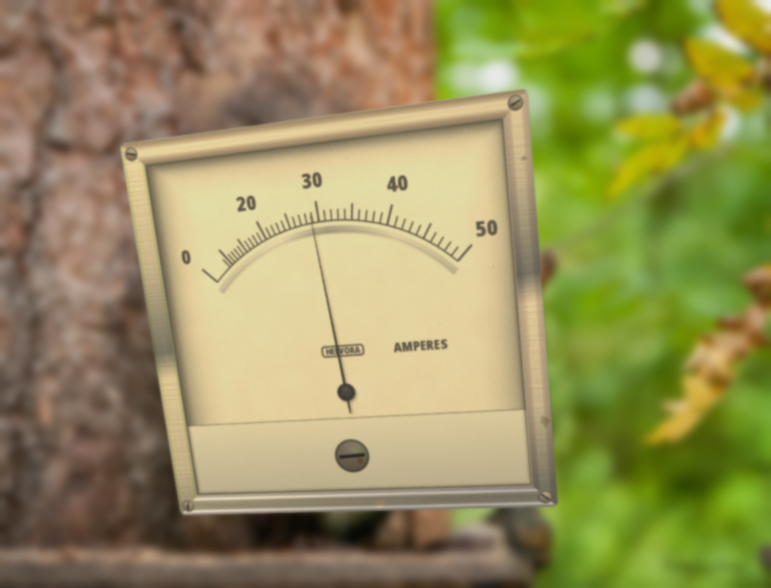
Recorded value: 29,A
